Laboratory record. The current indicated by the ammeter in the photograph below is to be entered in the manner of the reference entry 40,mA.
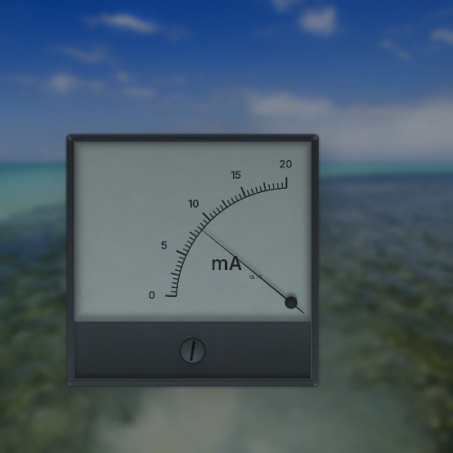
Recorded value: 8.5,mA
